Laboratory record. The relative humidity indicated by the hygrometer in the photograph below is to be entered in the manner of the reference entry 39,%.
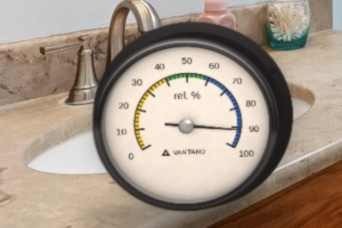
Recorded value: 90,%
